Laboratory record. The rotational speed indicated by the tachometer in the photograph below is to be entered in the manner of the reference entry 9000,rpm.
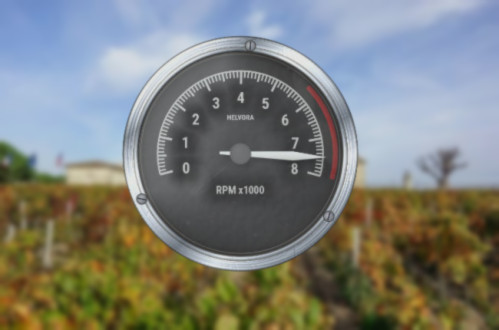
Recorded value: 7500,rpm
